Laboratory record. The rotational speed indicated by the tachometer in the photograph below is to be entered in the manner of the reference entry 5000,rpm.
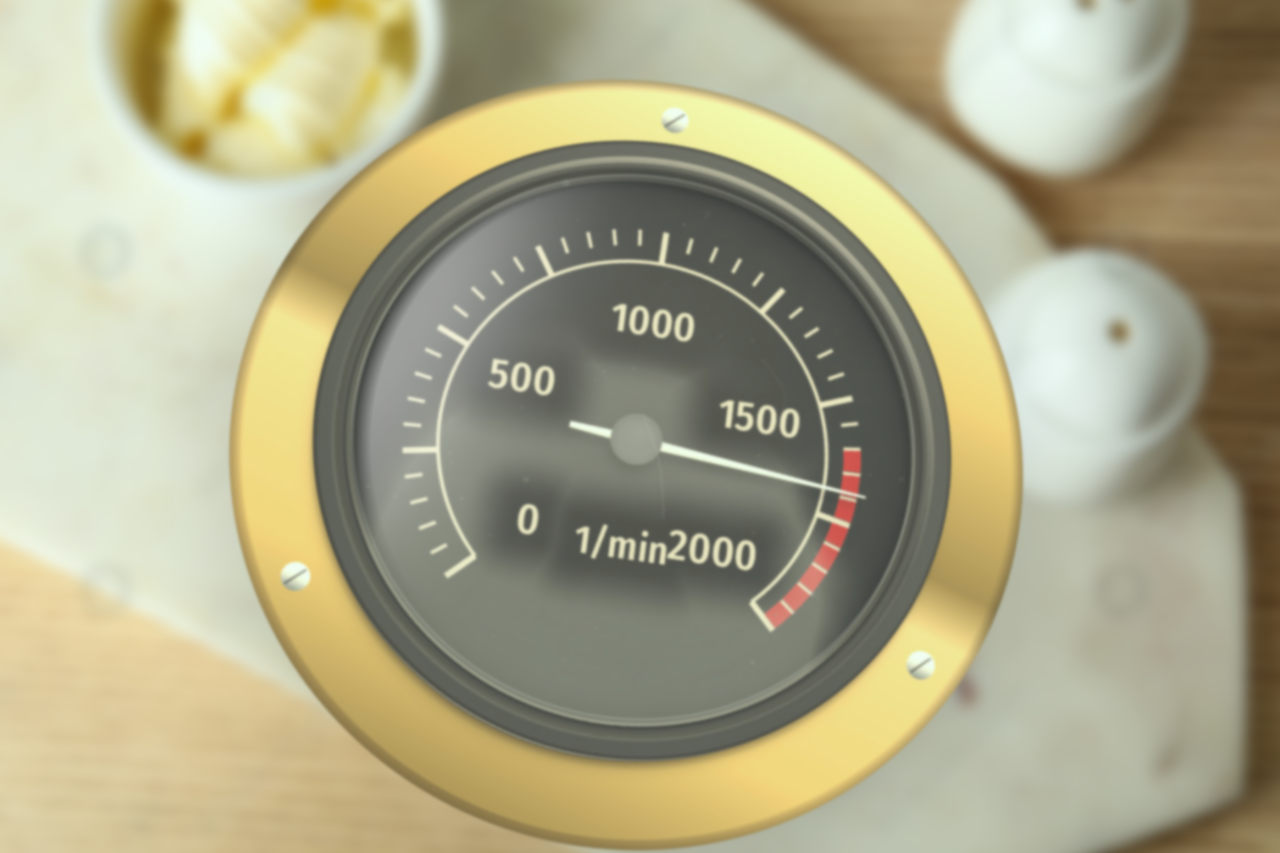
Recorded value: 1700,rpm
